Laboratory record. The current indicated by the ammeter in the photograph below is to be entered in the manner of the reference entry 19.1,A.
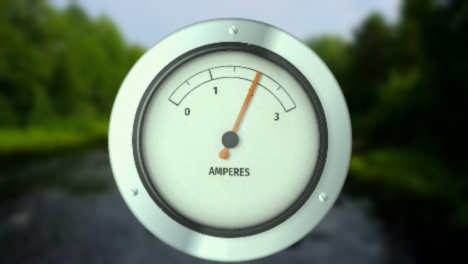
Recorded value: 2,A
